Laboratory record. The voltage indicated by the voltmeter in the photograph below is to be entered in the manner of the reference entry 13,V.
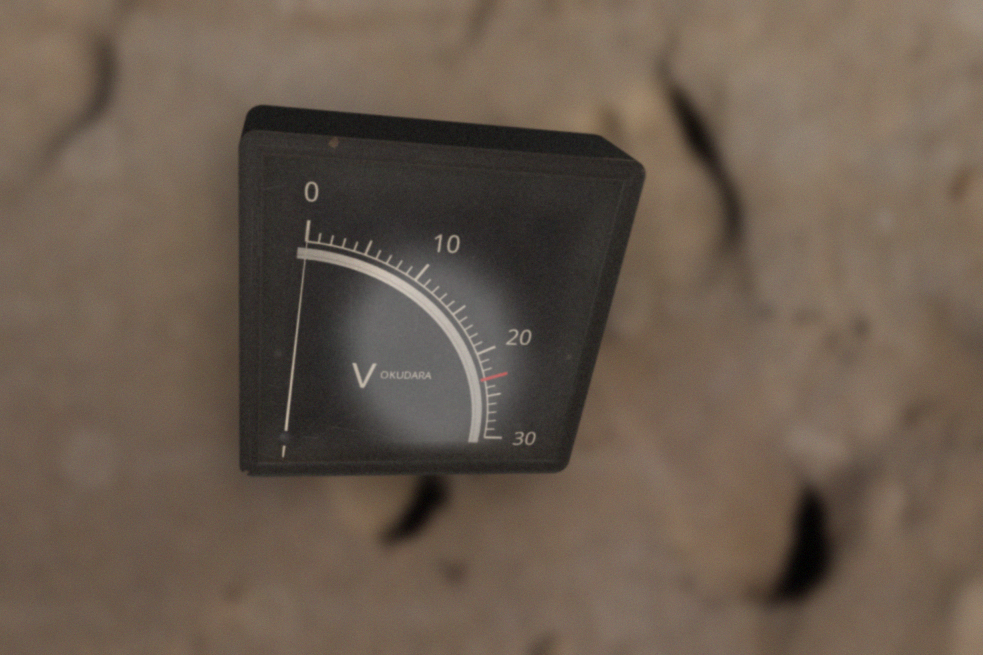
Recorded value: 0,V
